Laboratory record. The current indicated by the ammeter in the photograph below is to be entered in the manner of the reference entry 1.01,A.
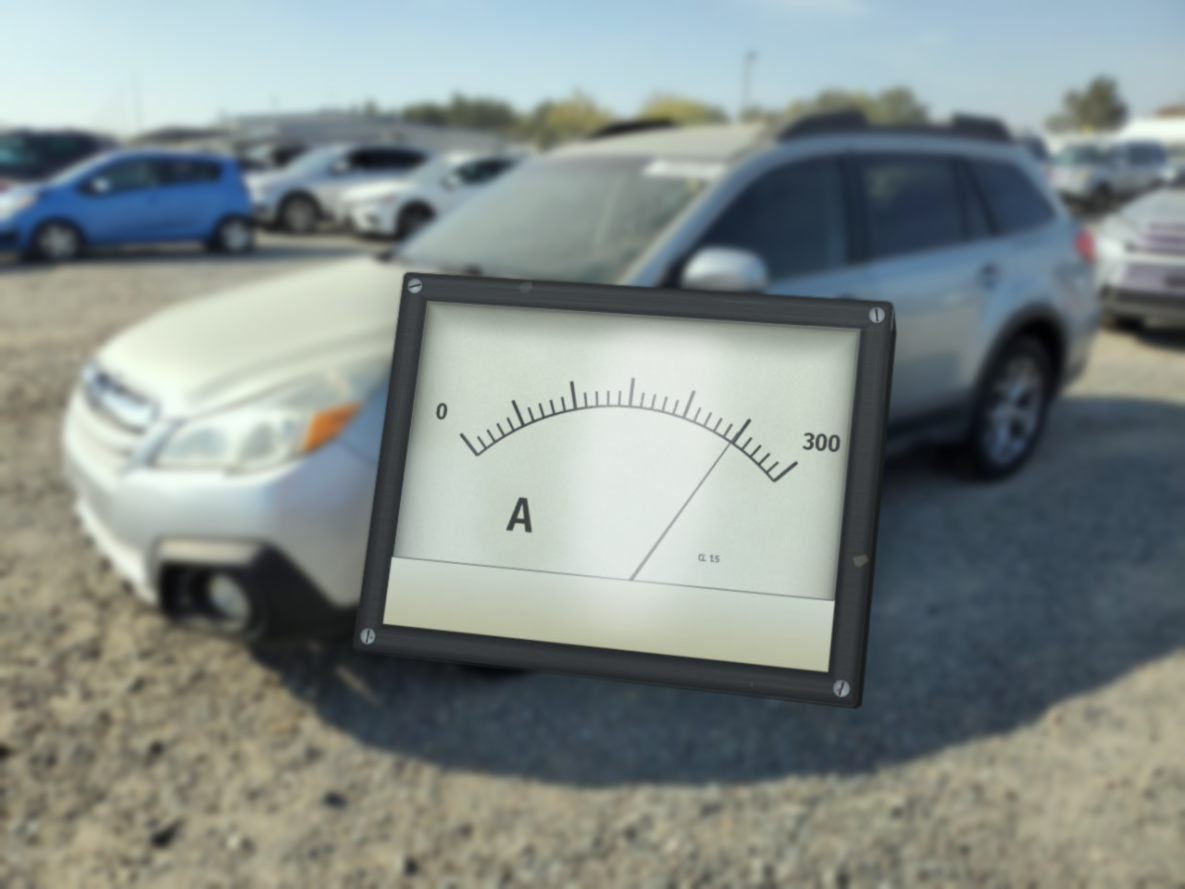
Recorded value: 250,A
